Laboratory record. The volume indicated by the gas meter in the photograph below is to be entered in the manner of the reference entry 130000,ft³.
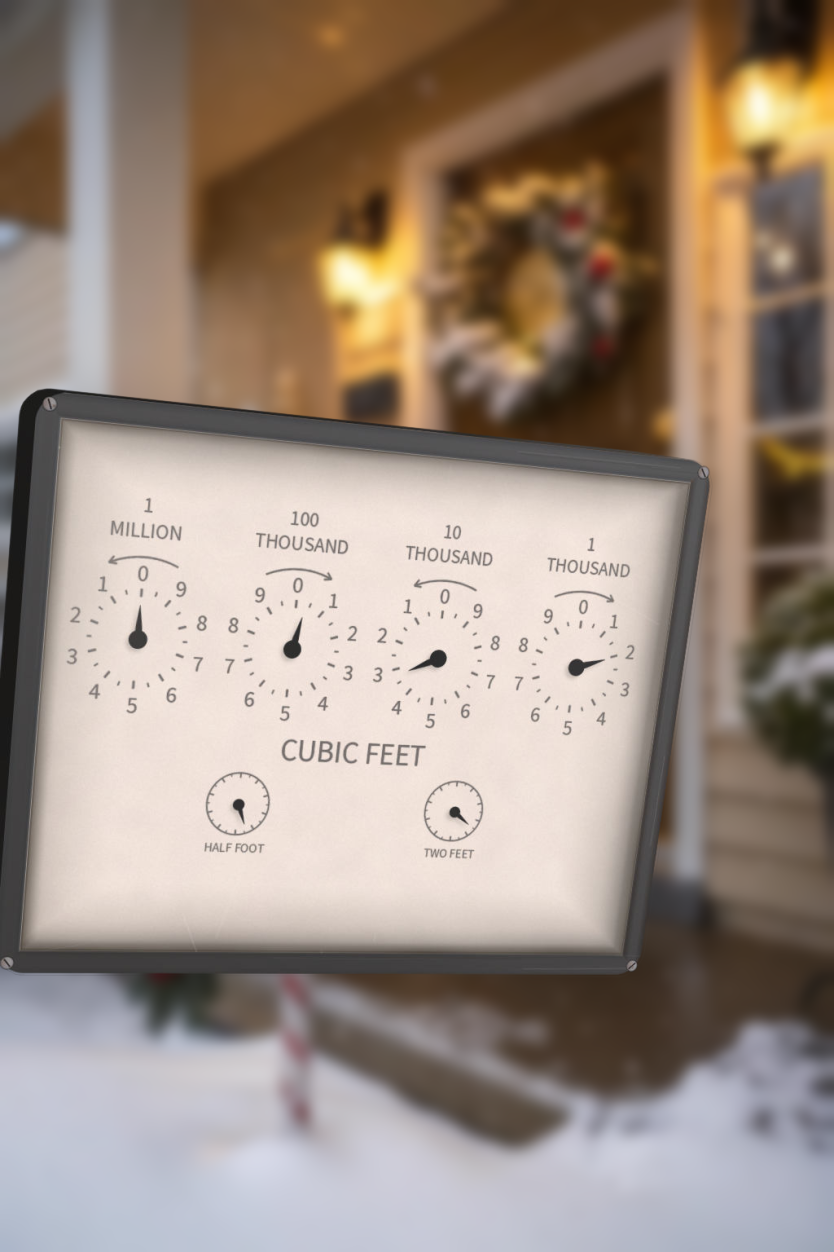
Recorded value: 3200,ft³
